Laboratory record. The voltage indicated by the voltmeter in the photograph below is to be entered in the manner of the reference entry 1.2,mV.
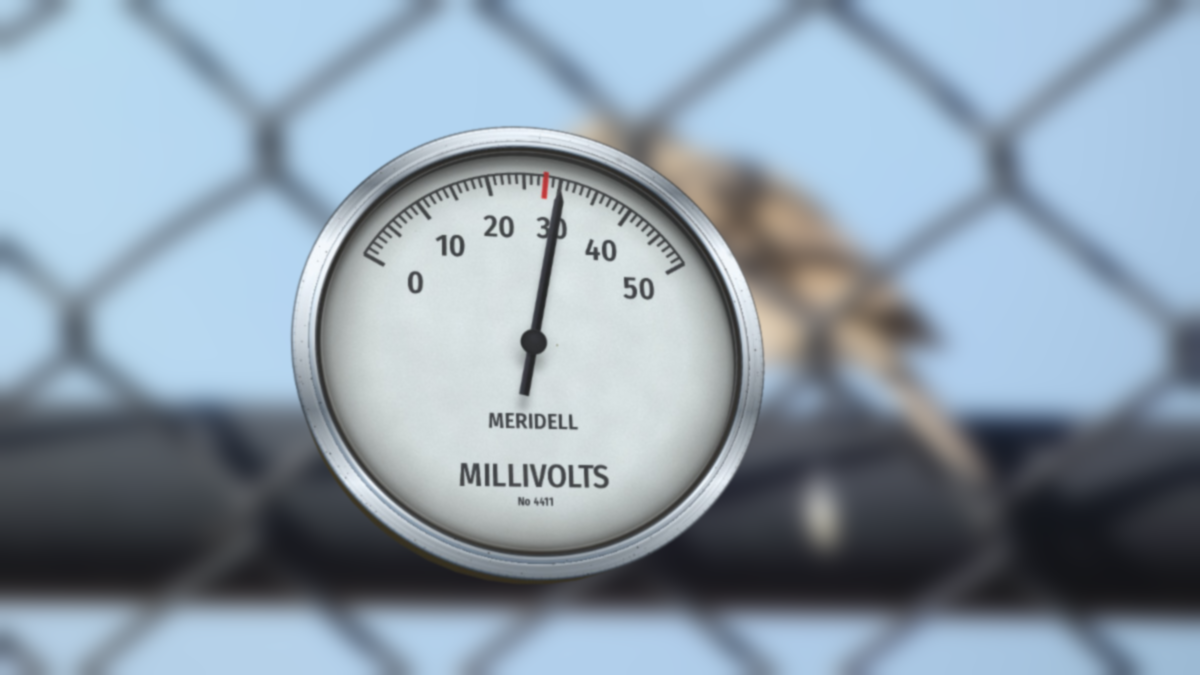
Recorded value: 30,mV
